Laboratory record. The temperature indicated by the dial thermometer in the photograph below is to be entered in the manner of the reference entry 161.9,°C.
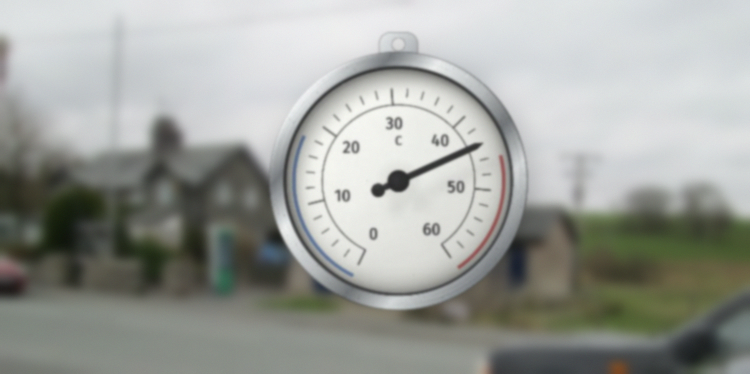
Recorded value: 44,°C
